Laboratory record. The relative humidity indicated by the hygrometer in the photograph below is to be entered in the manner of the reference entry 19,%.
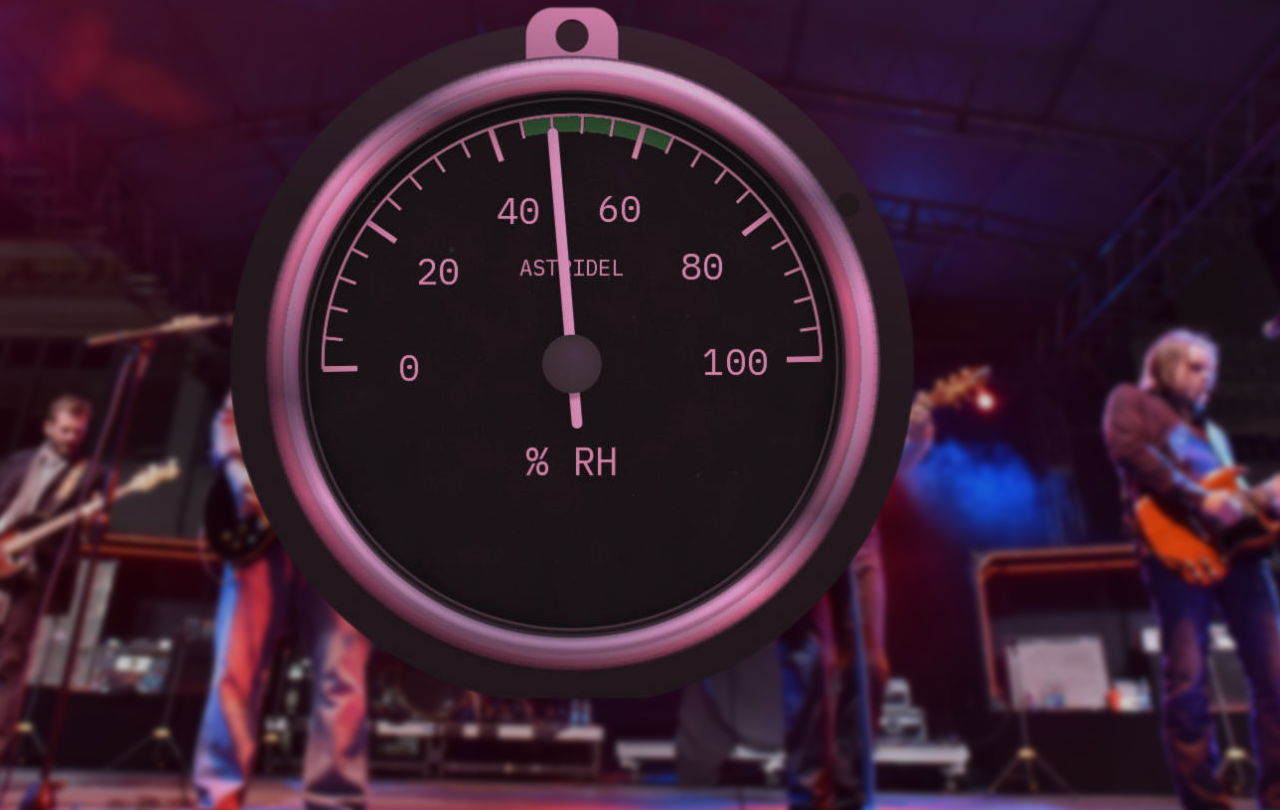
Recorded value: 48,%
